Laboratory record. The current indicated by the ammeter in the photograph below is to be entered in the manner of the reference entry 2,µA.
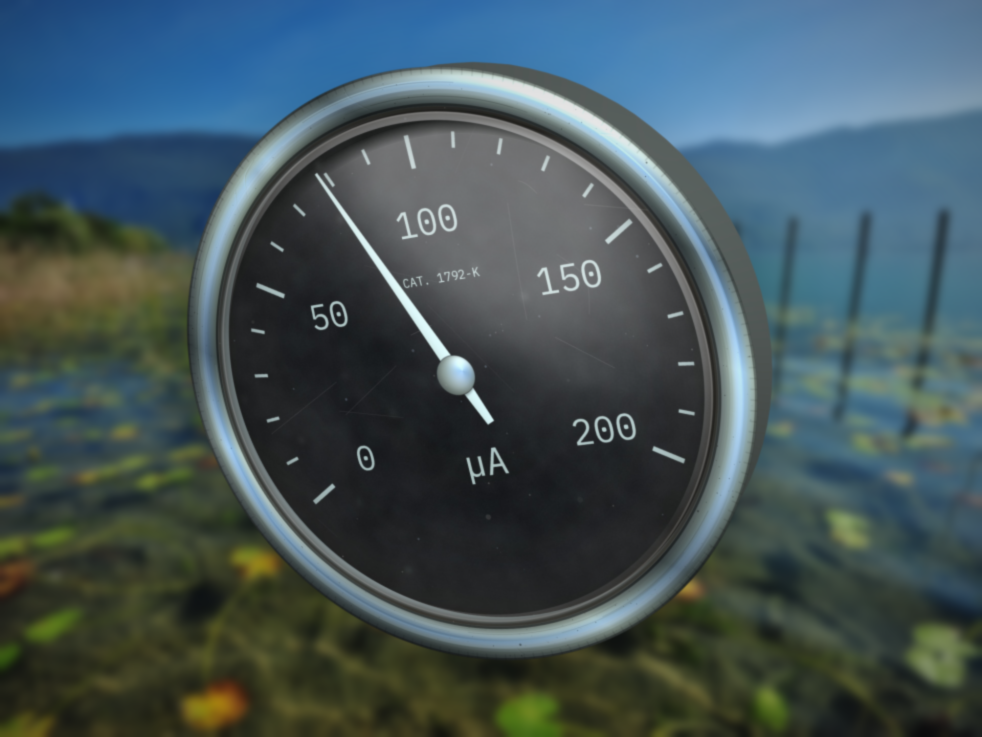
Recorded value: 80,µA
